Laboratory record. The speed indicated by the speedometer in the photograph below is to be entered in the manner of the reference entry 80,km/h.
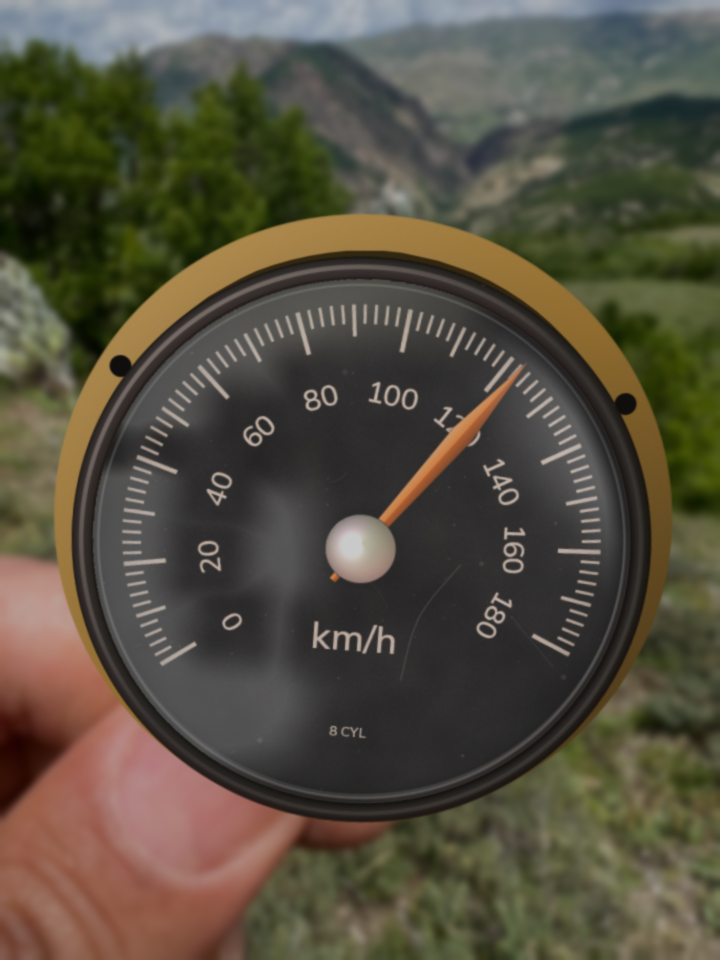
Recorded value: 122,km/h
